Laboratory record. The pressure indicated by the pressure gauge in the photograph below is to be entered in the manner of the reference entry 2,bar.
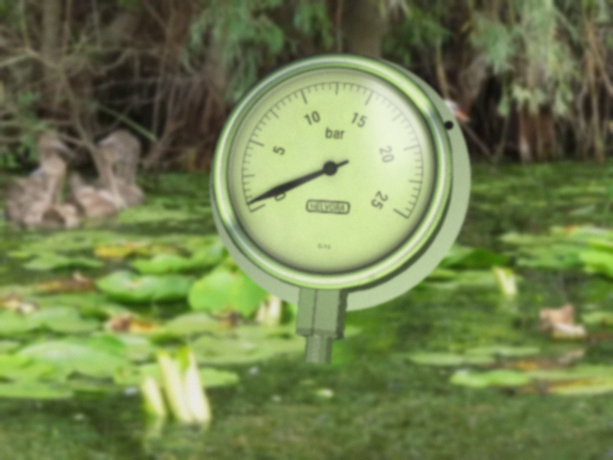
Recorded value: 0.5,bar
